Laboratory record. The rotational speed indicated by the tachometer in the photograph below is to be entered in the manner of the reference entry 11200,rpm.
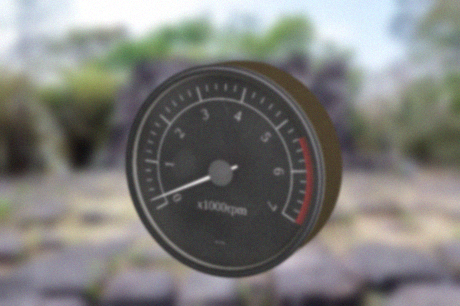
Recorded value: 200,rpm
